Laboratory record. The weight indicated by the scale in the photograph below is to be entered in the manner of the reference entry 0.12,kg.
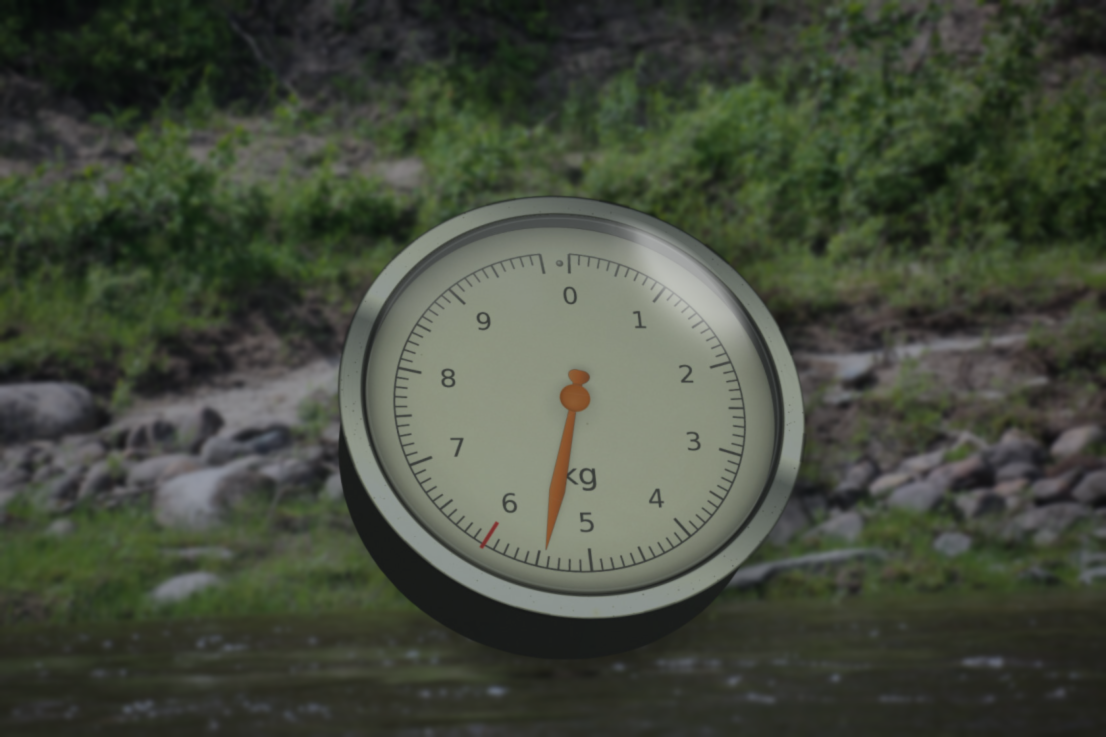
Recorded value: 5.45,kg
